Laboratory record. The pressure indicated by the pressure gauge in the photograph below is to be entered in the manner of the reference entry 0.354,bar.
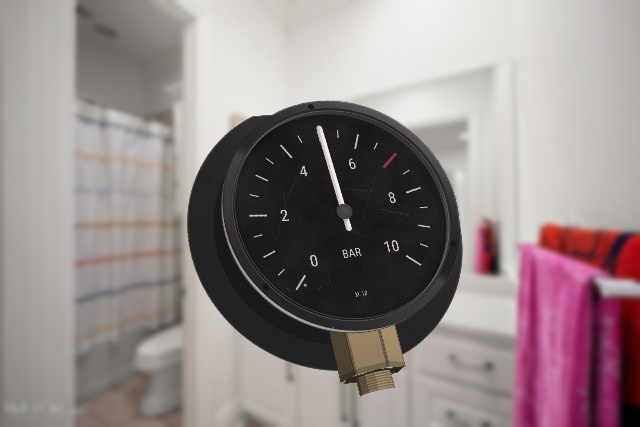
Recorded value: 5,bar
